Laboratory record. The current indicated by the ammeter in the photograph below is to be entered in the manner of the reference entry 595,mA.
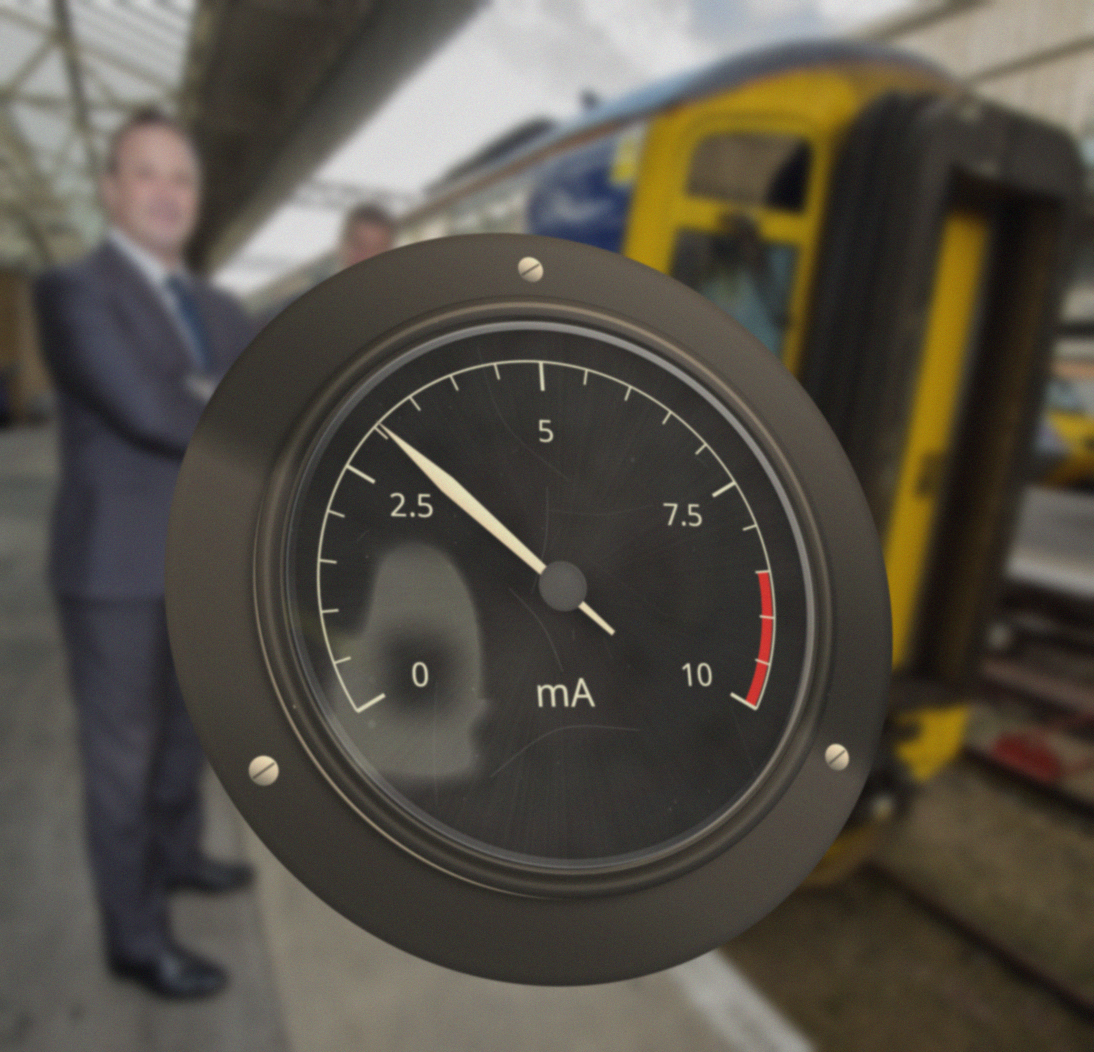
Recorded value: 3,mA
